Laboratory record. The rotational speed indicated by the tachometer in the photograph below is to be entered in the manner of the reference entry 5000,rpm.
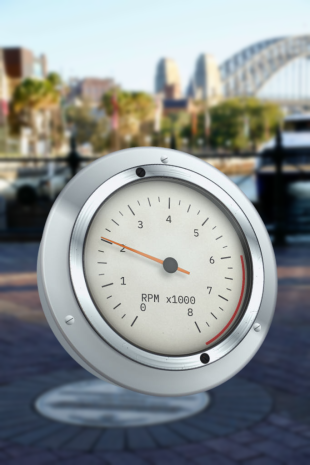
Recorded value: 2000,rpm
